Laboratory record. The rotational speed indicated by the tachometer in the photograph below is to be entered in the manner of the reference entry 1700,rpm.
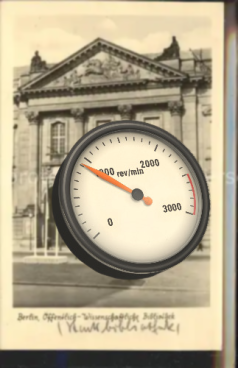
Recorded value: 900,rpm
